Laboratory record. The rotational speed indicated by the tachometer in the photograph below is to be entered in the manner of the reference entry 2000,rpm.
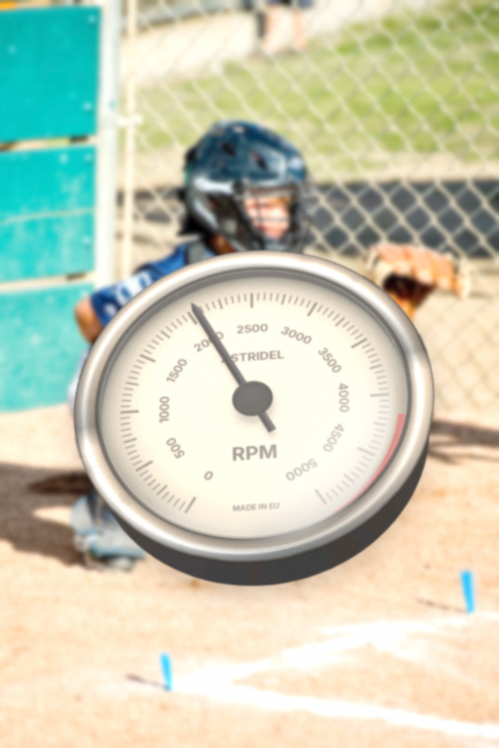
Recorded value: 2050,rpm
